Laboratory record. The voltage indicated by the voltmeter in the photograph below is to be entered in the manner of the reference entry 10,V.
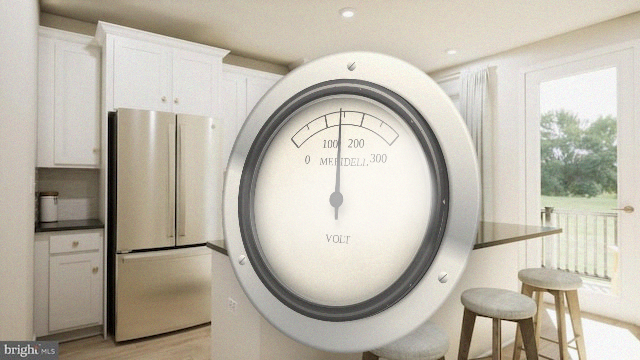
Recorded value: 150,V
